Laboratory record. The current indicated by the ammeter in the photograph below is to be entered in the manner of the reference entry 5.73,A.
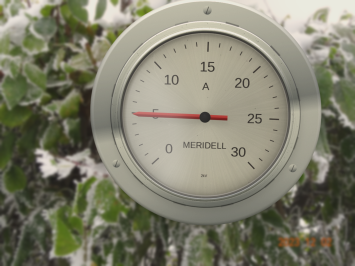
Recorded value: 5,A
